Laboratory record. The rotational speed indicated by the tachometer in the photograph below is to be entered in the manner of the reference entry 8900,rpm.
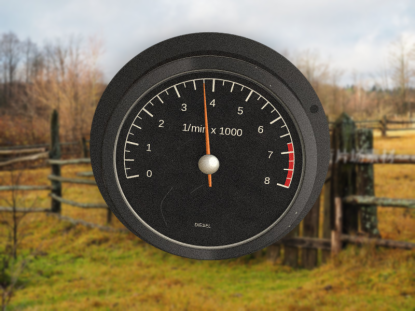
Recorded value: 3750,rpm
